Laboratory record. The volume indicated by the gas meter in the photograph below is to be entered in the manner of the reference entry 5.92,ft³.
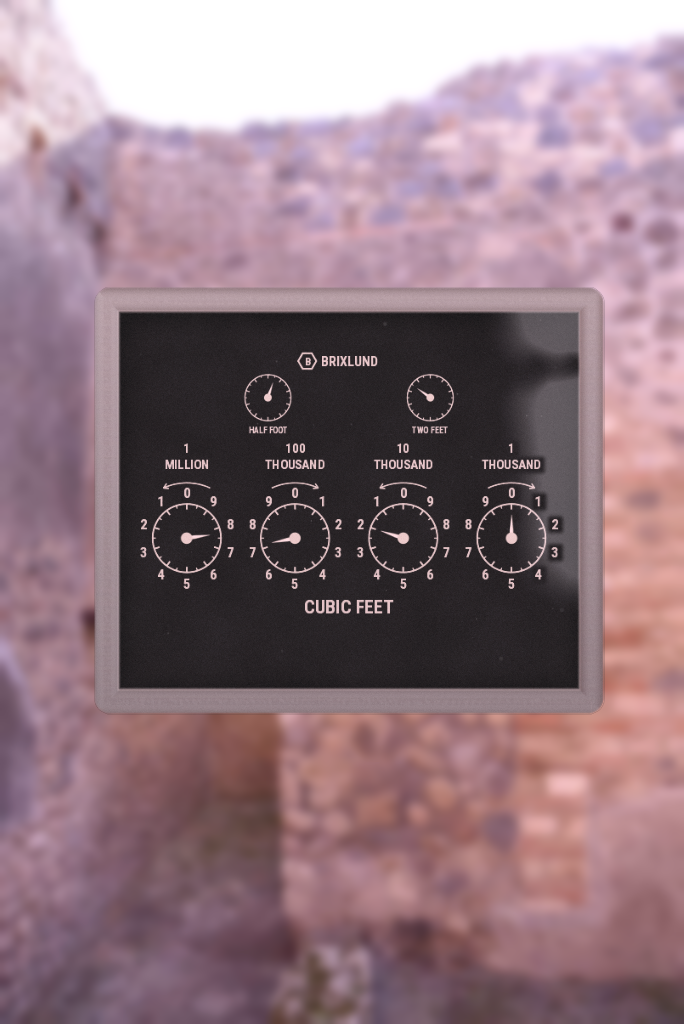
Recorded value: 772000,ft³
